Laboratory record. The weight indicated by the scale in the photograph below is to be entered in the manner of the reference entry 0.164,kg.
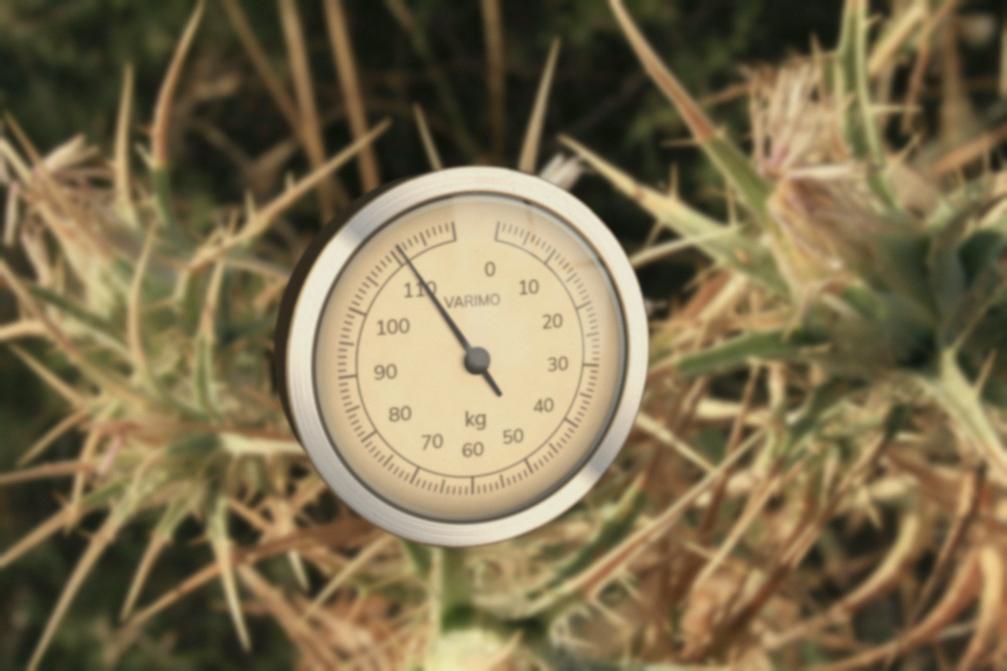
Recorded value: 111,kg
